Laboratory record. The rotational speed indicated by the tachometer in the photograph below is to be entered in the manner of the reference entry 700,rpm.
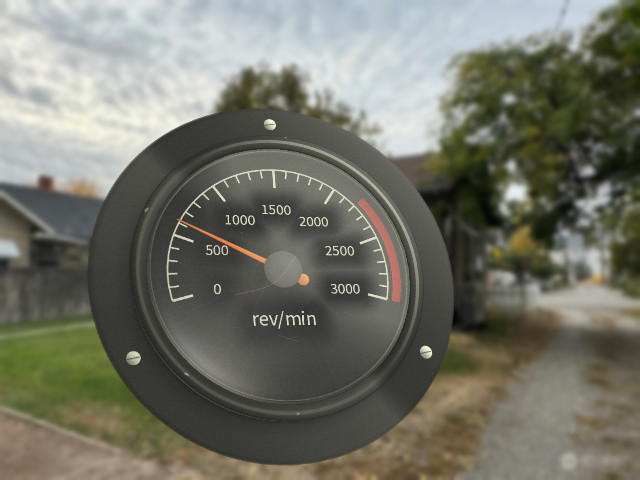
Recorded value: 600,rpm
